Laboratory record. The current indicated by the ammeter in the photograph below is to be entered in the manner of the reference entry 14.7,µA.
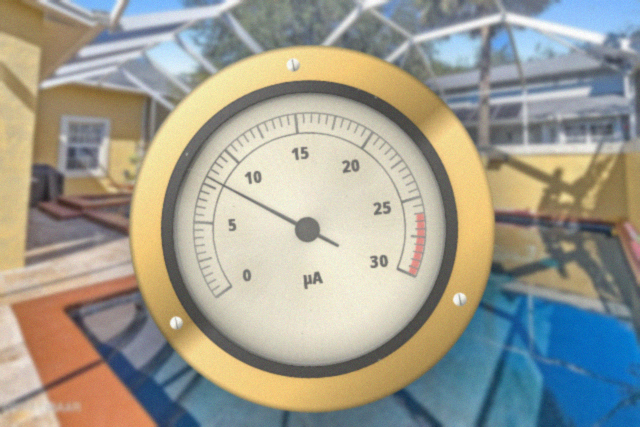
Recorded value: 8,µA
